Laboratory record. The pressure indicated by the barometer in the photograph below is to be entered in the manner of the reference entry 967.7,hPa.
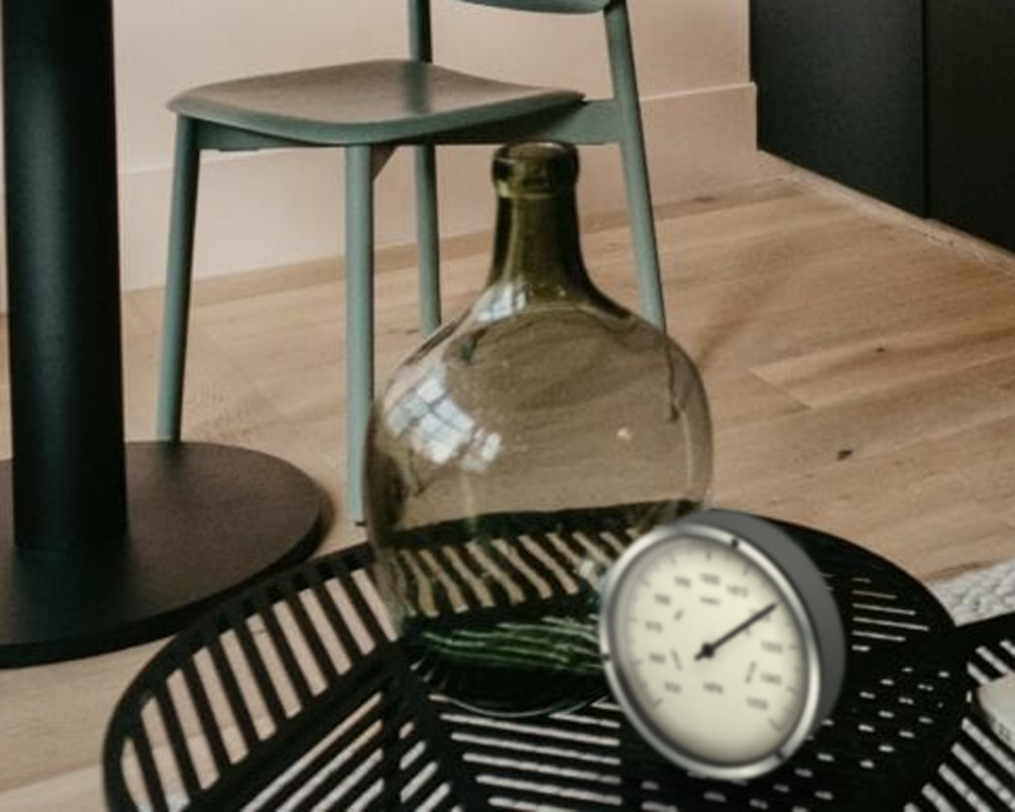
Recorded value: 1020,hPa
